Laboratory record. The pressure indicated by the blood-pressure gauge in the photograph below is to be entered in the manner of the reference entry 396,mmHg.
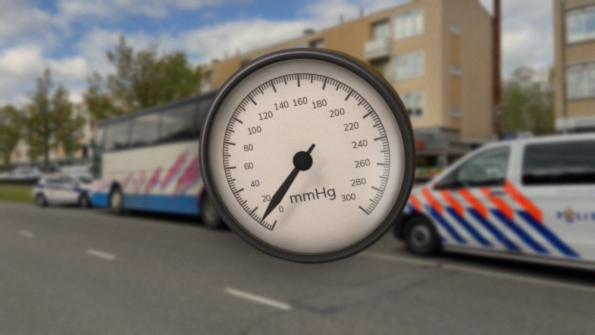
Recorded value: 10,mmHg
